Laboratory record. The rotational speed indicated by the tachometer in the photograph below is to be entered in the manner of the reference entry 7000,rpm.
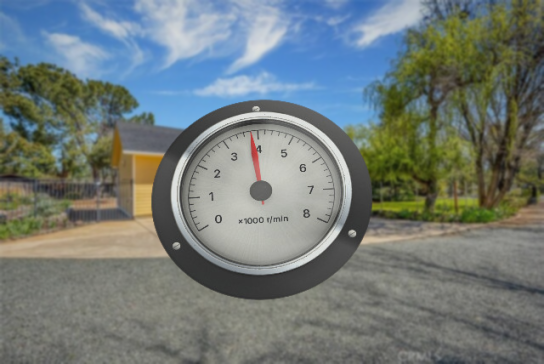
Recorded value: 3800,rpm
